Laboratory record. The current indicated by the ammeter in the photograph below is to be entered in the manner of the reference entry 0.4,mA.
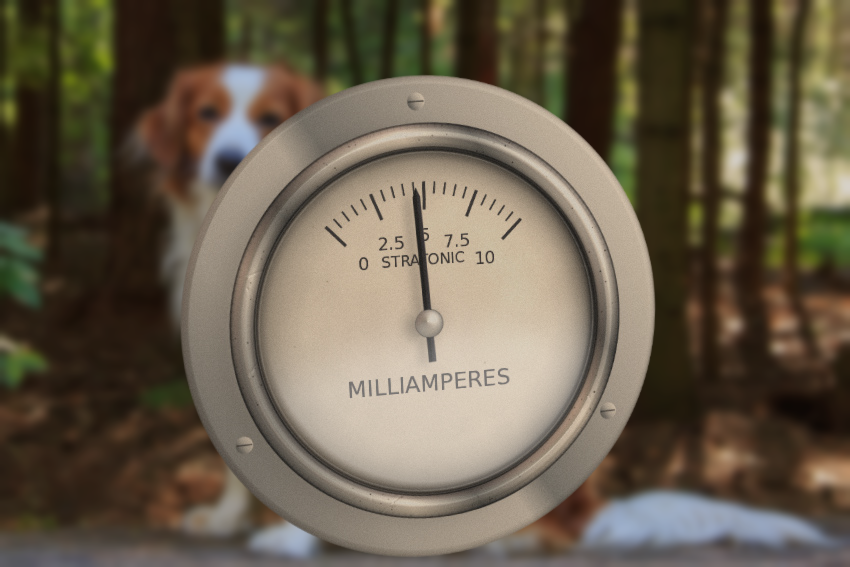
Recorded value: 4.5,mA
